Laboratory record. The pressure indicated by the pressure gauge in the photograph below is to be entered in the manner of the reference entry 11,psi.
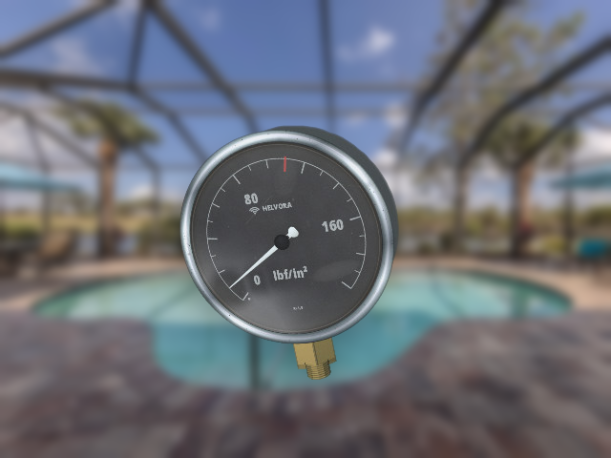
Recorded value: 10,psi
